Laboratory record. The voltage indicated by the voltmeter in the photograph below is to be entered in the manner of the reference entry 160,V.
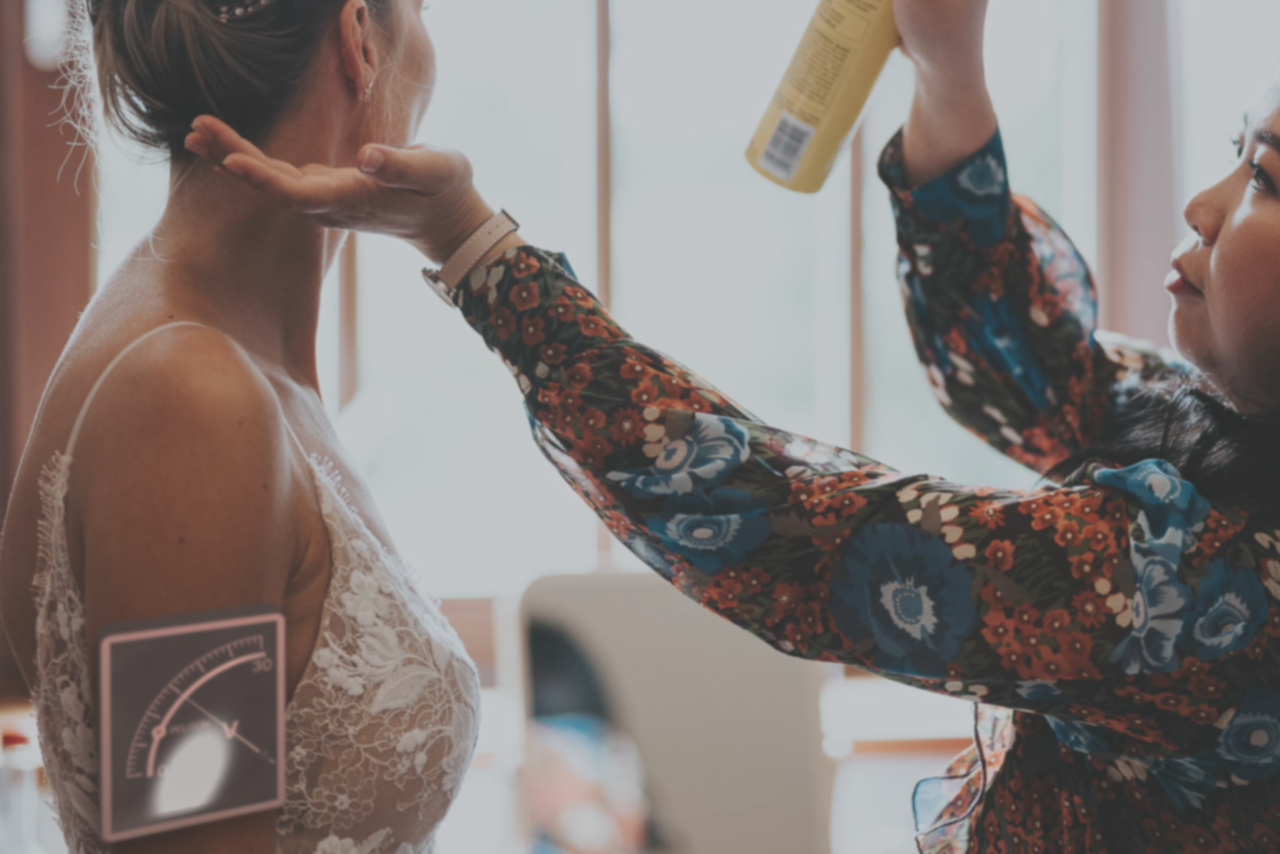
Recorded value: 15,V
